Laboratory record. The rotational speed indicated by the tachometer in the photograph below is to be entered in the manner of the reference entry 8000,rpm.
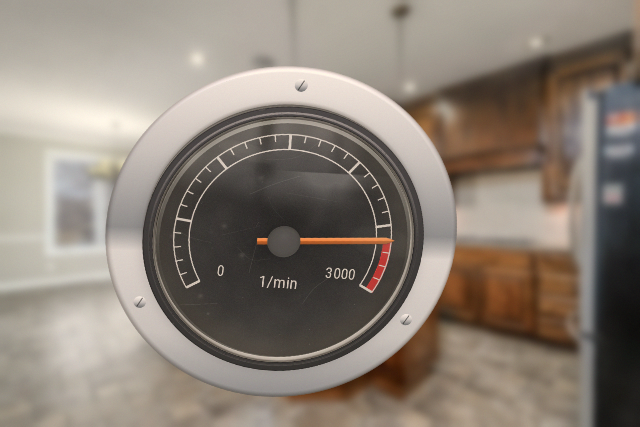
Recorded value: 2600,rpm
